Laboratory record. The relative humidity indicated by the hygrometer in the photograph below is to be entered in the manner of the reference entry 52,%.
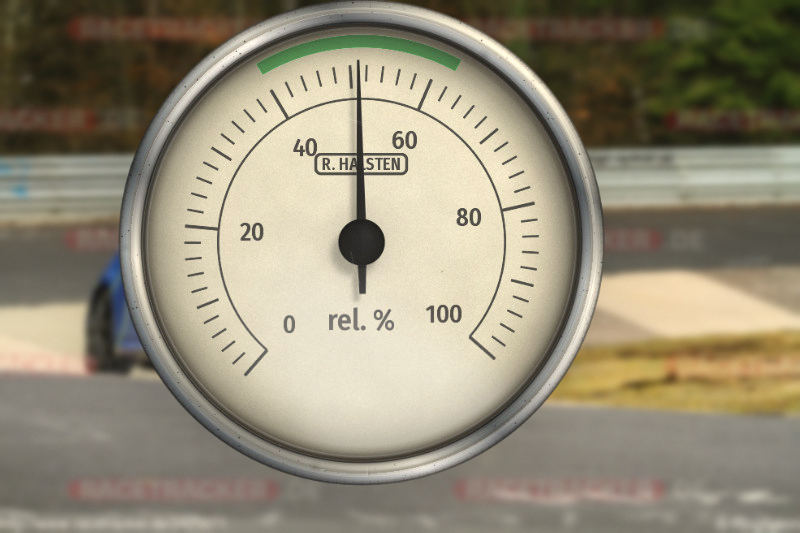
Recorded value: 51,%
